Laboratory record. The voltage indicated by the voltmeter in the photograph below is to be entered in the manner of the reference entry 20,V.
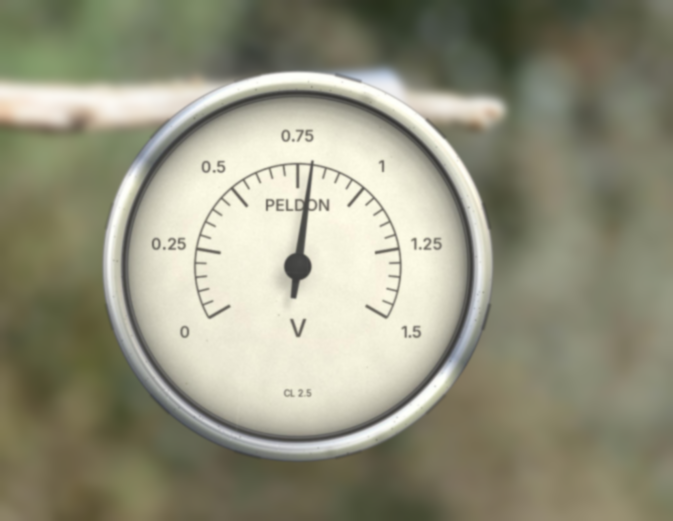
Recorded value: 0.8,V
